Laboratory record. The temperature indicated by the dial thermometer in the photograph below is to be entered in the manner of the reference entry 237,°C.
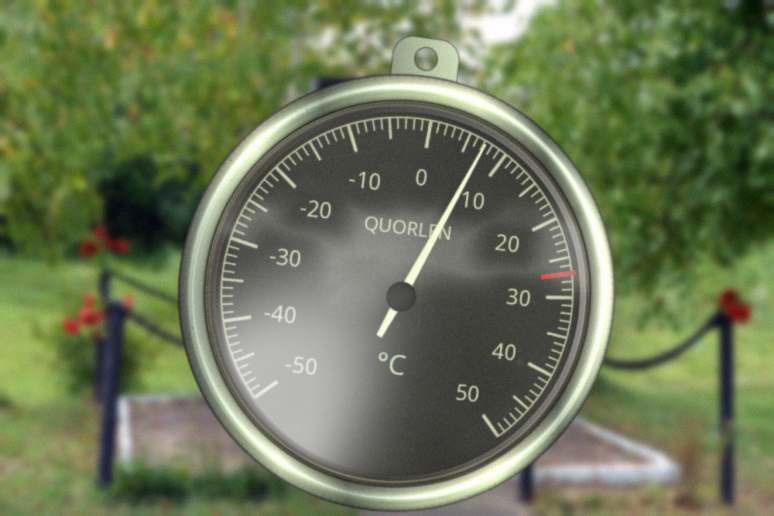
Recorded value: 7,°C
